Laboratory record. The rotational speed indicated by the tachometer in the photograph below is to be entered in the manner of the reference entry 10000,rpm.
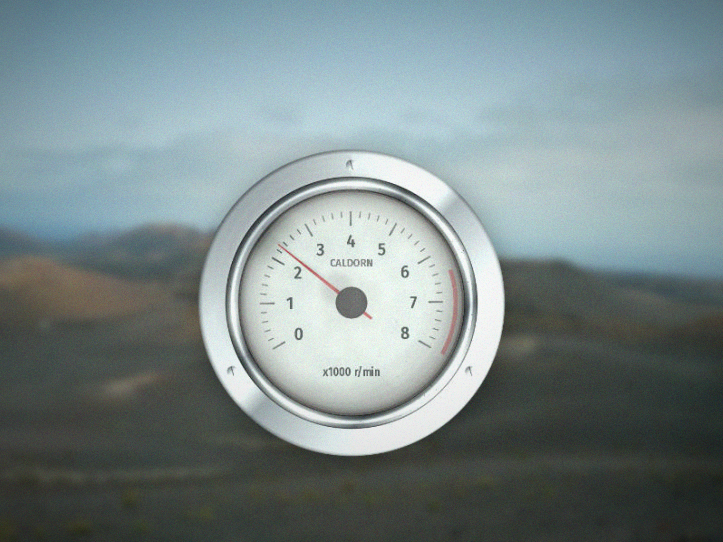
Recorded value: 2300,rpm
